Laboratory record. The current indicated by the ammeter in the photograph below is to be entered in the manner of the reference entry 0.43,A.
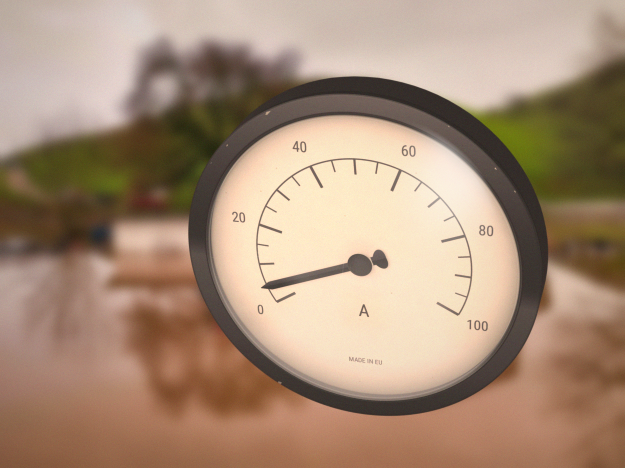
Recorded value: 5,A
